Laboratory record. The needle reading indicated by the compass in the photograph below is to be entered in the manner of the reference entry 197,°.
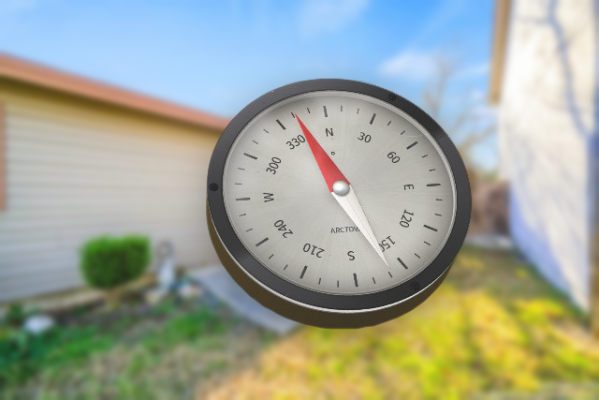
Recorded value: 340,°
